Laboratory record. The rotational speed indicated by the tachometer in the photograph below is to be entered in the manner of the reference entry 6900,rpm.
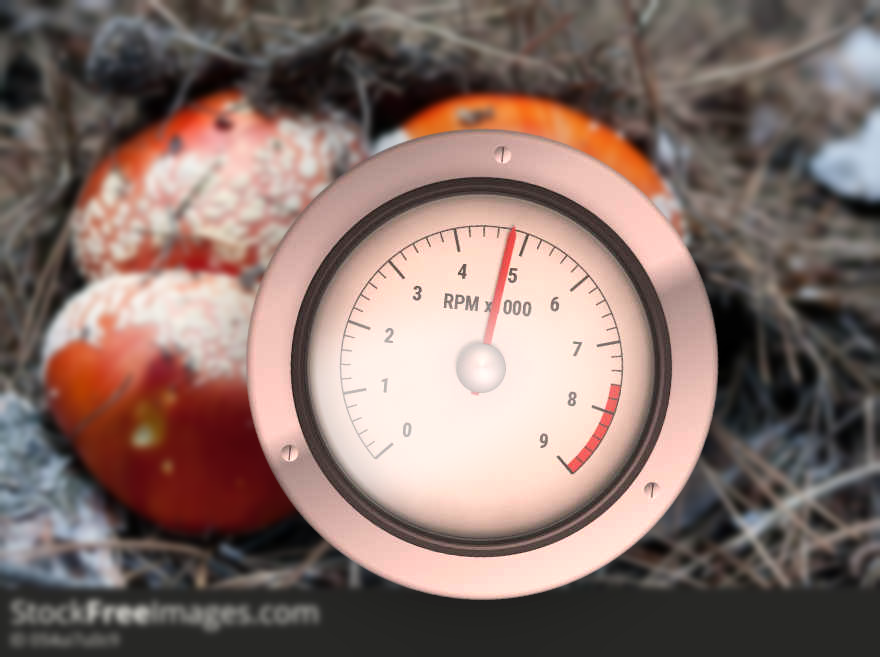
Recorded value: 4800,rpm
